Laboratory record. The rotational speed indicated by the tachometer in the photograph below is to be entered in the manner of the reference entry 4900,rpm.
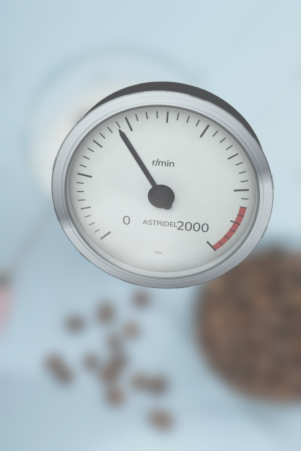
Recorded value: 750,rpm
